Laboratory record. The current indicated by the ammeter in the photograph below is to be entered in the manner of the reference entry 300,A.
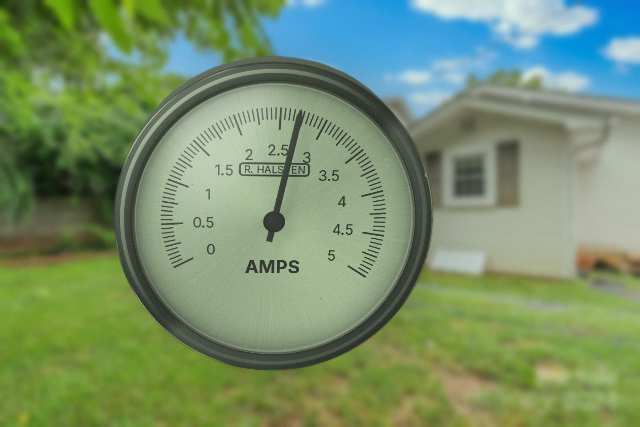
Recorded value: 2.7,A
